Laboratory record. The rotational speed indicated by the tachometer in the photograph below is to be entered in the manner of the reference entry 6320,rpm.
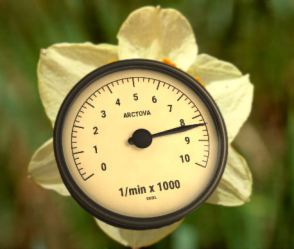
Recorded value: 8400,rpm
